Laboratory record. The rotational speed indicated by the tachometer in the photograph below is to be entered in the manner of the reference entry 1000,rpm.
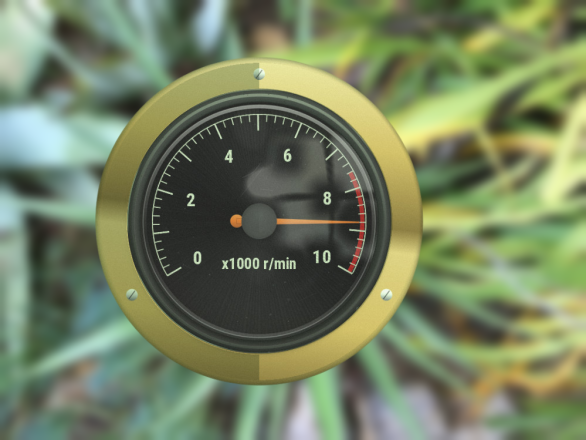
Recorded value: 8800,rpm
